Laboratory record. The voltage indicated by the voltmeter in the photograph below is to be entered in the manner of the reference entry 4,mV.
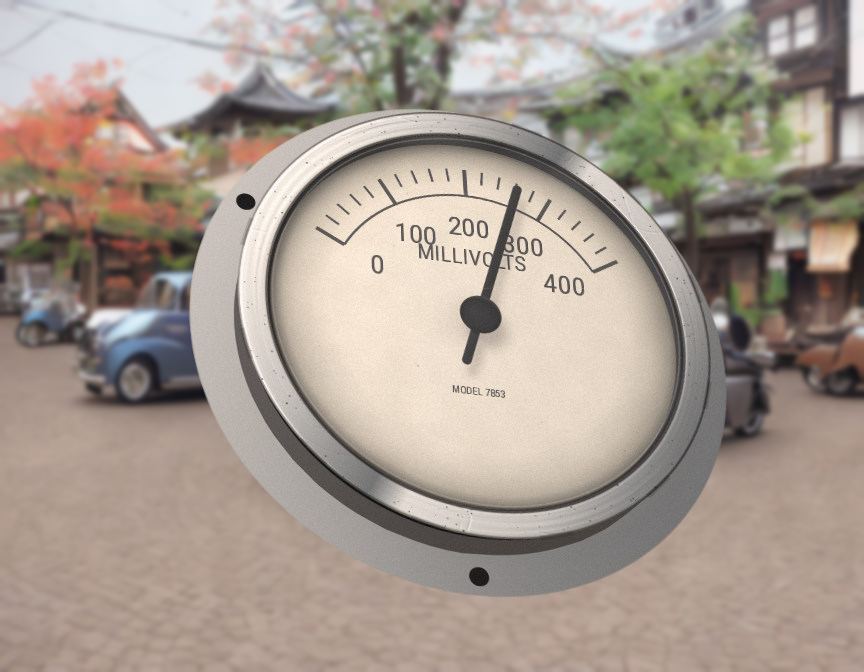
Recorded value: 260,mV
